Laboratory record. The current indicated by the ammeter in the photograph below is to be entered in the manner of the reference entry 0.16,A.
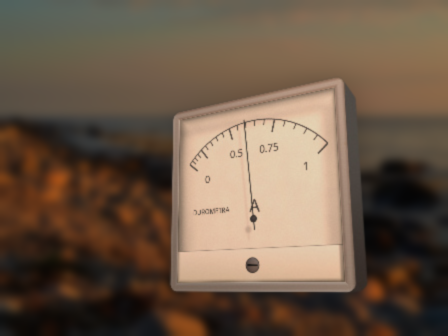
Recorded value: 0.6,A
